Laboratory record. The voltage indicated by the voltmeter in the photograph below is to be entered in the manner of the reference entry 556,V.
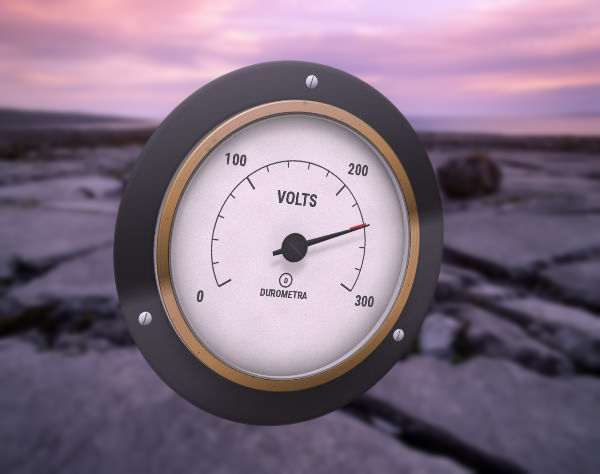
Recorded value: 240,V
